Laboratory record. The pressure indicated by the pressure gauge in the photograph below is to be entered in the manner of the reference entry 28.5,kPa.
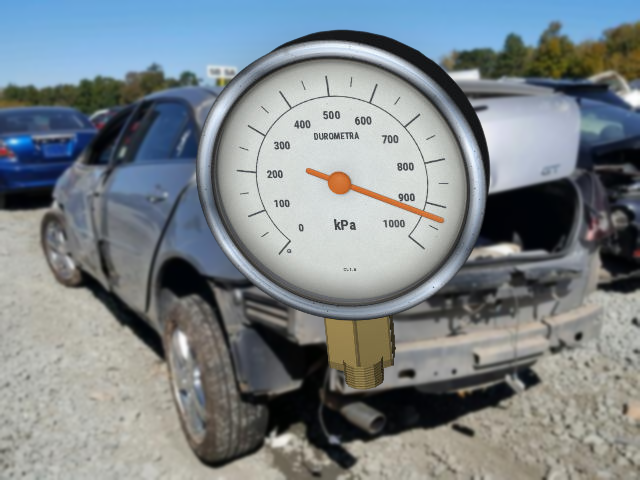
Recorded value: 925,kPa
